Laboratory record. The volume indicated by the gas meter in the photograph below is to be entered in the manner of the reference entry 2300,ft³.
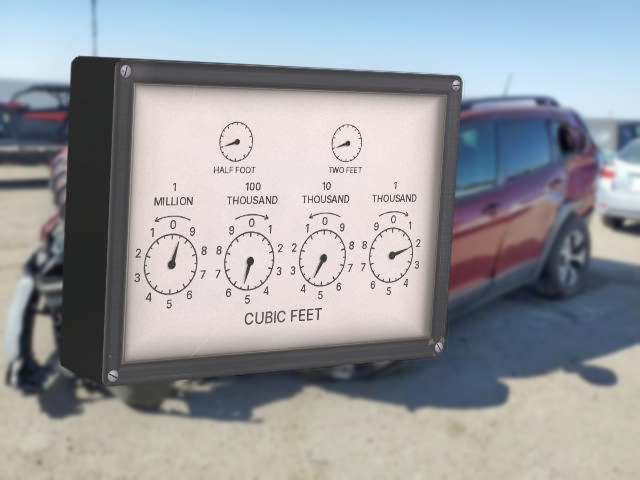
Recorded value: 954200,ft³
